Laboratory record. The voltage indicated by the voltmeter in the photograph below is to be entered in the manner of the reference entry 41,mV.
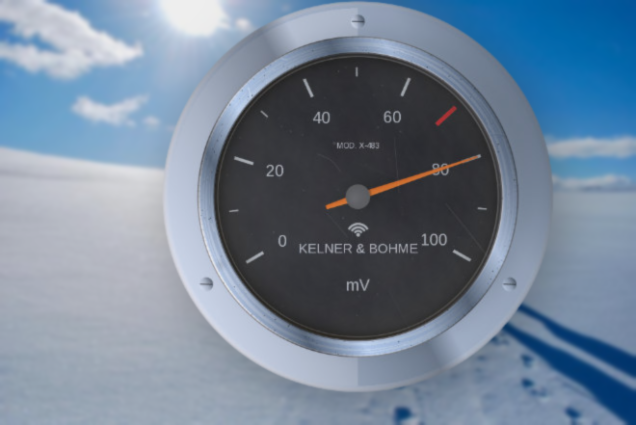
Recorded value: 80,mV
